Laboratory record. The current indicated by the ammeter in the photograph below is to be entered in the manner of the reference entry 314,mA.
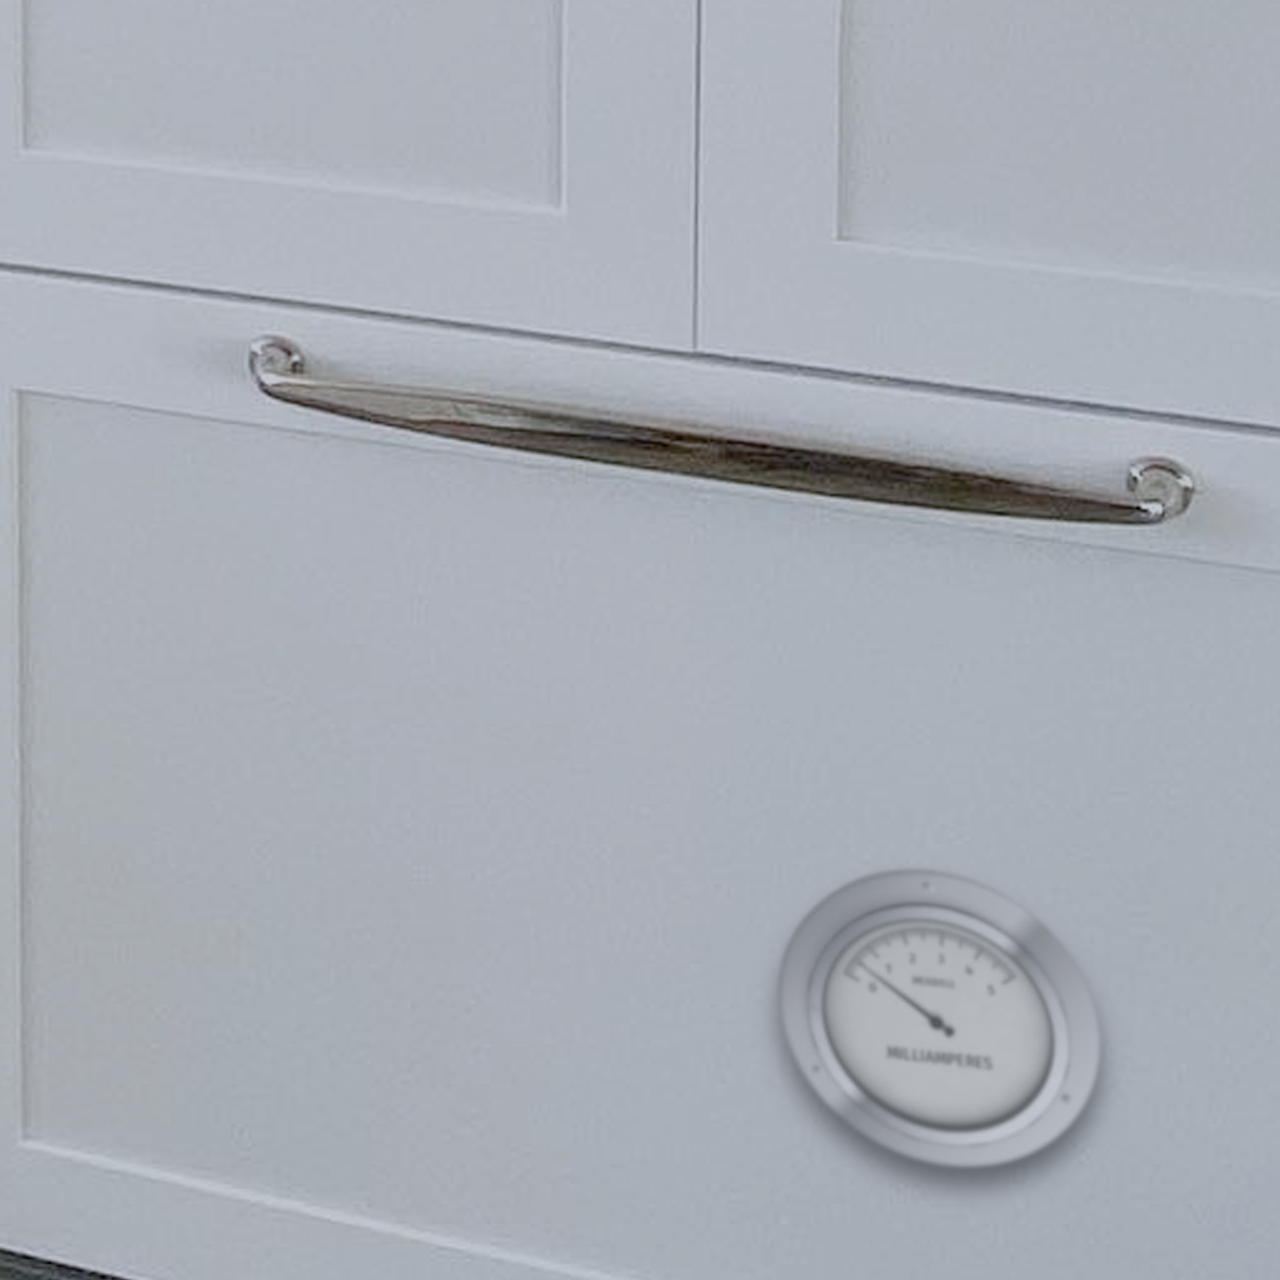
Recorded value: 0.5,mA
